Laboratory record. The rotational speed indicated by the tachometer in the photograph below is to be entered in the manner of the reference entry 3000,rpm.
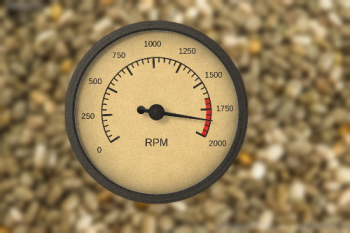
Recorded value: 1850,rpm
